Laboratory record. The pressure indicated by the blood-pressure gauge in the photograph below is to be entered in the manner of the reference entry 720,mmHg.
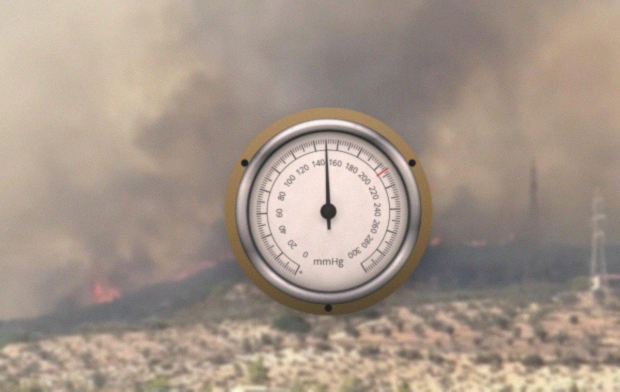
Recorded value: 150,mmHg
